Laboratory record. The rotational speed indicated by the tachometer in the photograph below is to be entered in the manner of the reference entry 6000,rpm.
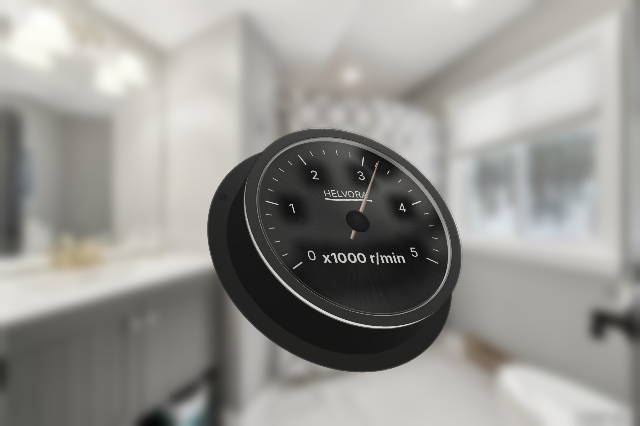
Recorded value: 3200,rpm
